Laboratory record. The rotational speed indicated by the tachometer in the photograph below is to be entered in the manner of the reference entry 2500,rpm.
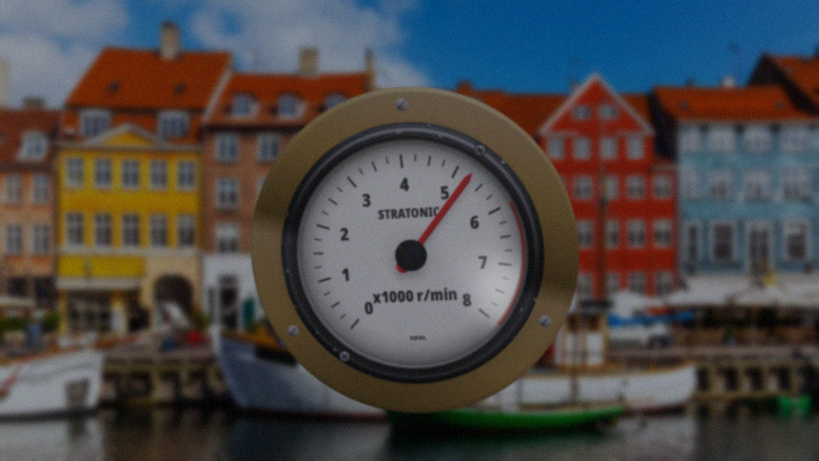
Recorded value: 5250,rpm
